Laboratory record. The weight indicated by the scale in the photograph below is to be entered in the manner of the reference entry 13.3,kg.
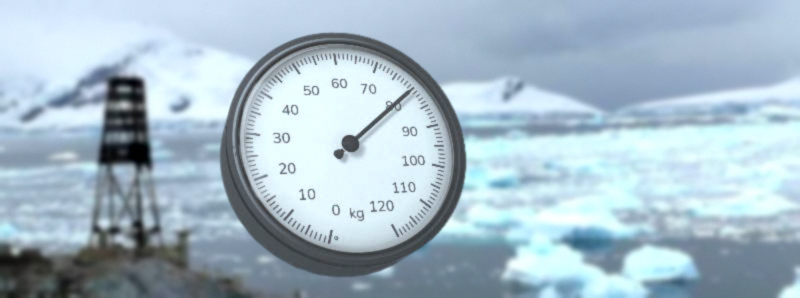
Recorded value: 80,kg
